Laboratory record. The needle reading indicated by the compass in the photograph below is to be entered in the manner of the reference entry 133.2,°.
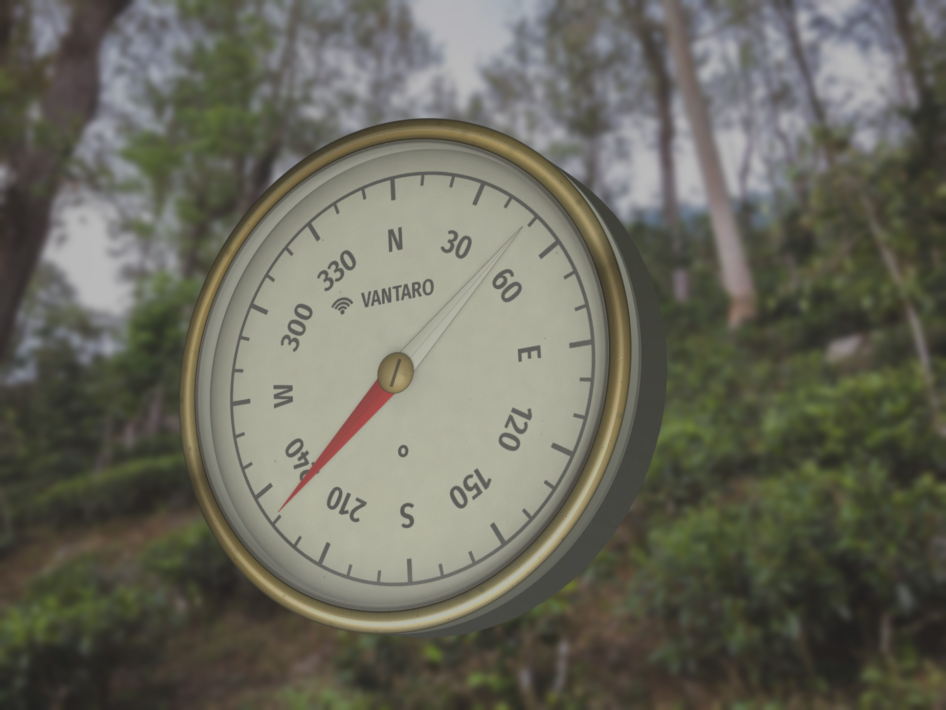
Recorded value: 230,°
